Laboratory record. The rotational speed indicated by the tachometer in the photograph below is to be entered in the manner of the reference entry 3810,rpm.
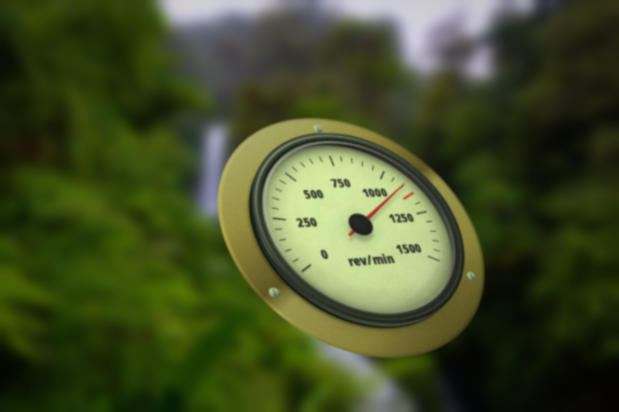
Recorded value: 1100,rpm
